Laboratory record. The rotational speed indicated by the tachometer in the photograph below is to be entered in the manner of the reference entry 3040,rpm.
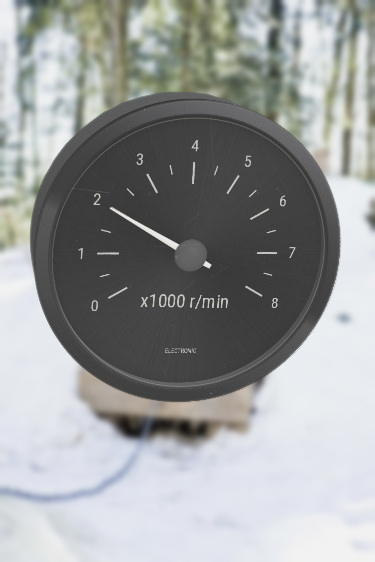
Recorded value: 2000,rpm
